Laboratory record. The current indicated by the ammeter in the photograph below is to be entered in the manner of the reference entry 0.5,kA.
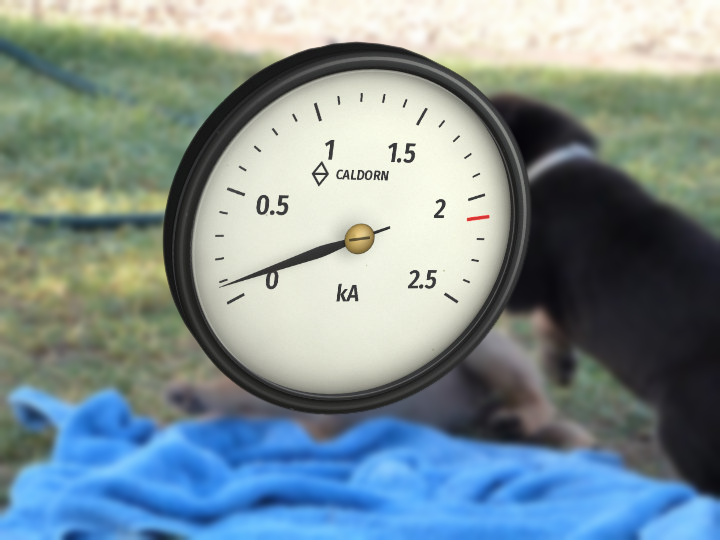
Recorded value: 0.1,kA
